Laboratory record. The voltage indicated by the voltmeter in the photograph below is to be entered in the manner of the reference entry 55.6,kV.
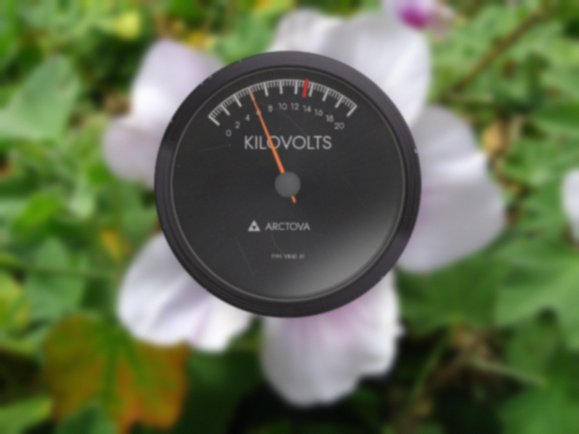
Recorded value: 6,kV
